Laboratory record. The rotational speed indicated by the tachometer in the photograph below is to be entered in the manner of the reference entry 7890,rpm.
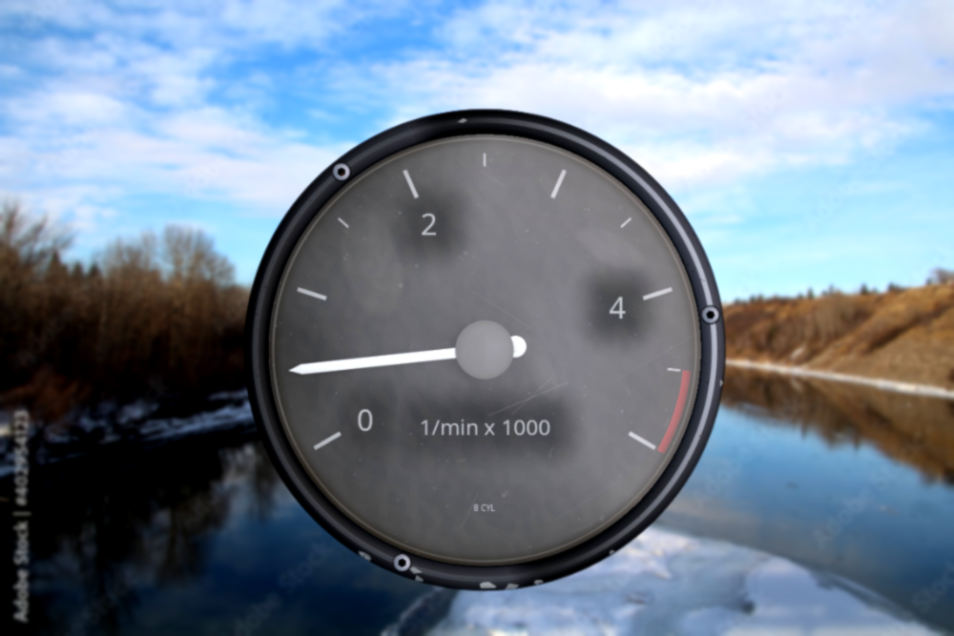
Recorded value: 500,rpm
